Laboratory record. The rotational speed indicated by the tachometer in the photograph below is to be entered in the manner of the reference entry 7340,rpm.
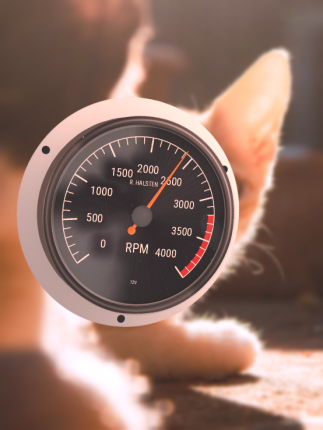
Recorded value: 2400,rpm
